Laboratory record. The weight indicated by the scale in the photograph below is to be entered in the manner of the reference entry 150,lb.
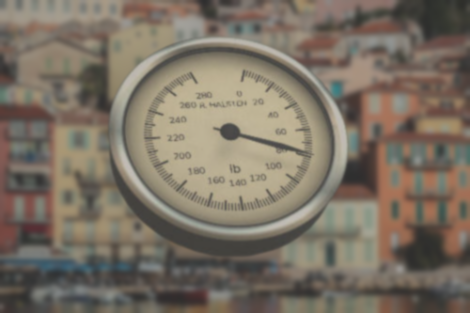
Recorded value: 80,lb
